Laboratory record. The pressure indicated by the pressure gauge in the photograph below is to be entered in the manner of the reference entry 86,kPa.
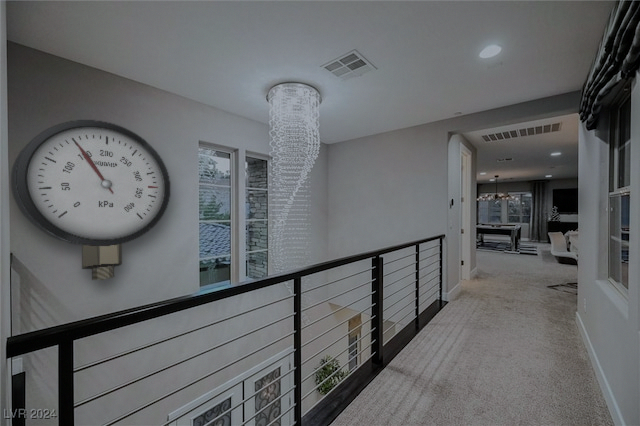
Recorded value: 150,kPa
